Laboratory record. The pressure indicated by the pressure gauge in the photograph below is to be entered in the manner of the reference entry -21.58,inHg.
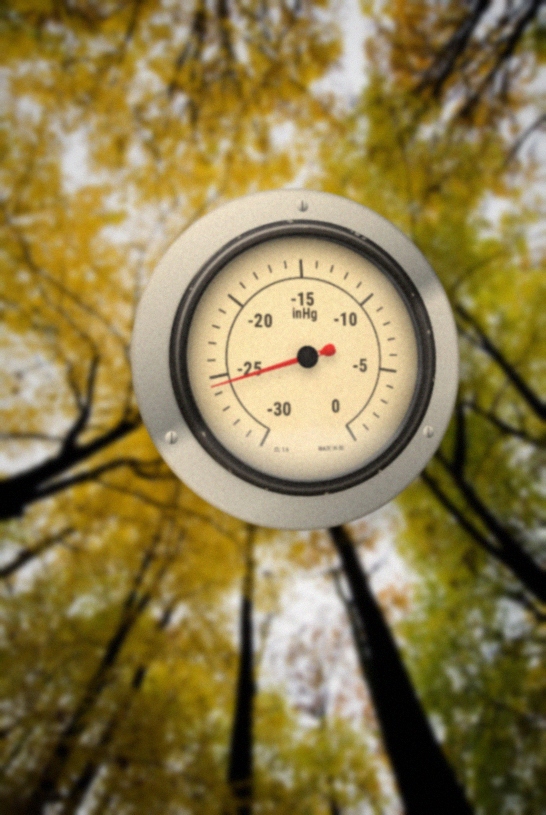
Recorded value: -25.5,inHg
